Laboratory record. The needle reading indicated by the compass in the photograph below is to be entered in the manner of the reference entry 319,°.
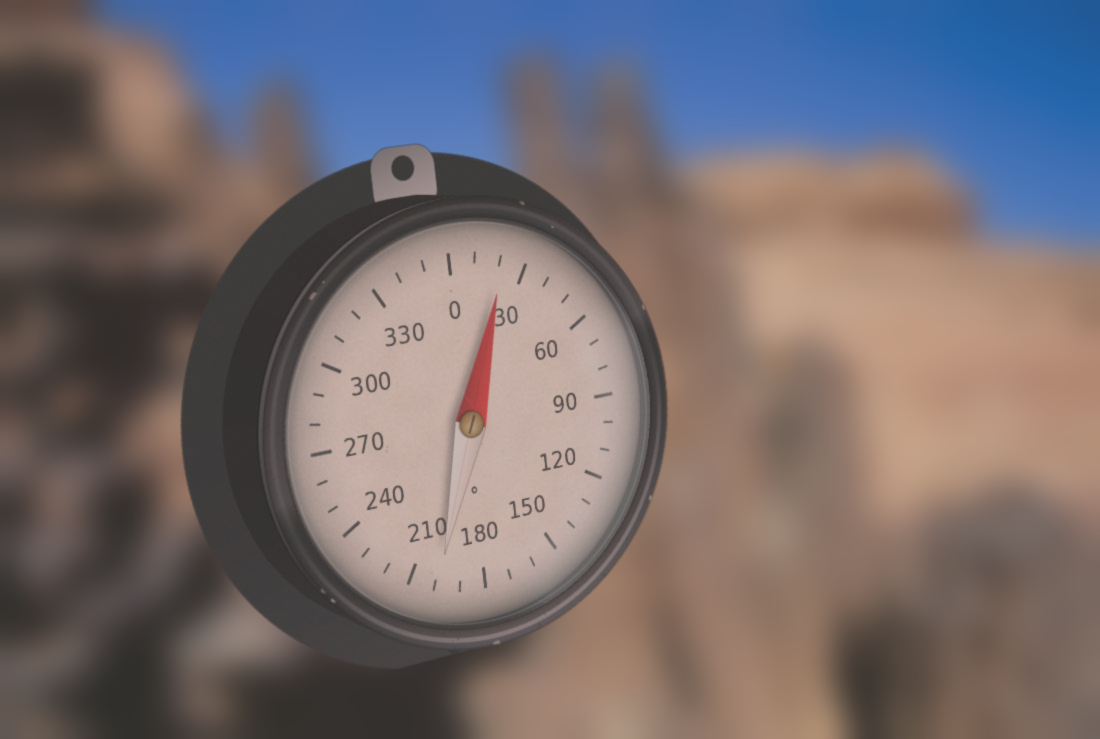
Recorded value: 20,°
